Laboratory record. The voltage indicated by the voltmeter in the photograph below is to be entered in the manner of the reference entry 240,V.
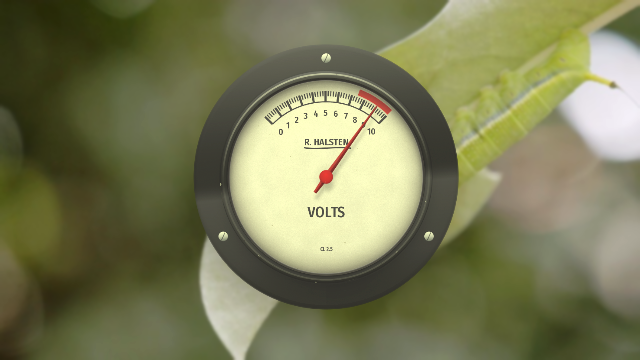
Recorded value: 9,V
